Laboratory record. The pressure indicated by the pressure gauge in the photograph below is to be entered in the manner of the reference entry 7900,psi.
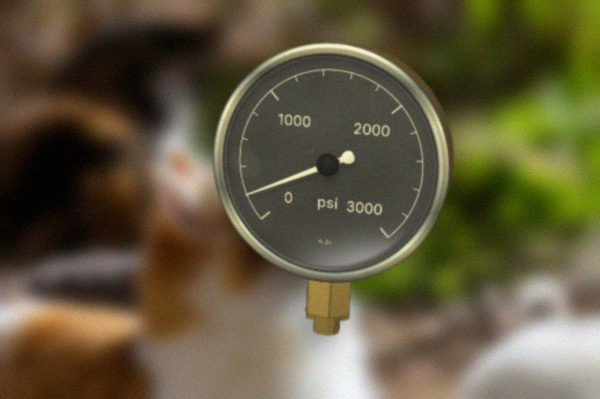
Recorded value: 200,psi
